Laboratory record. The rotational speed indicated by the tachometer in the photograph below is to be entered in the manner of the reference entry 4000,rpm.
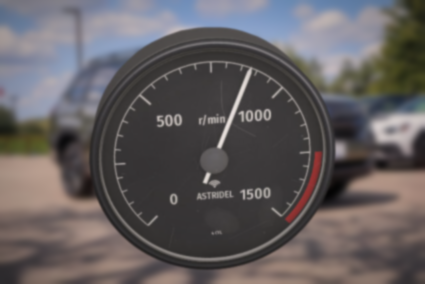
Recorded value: 875,rpm
